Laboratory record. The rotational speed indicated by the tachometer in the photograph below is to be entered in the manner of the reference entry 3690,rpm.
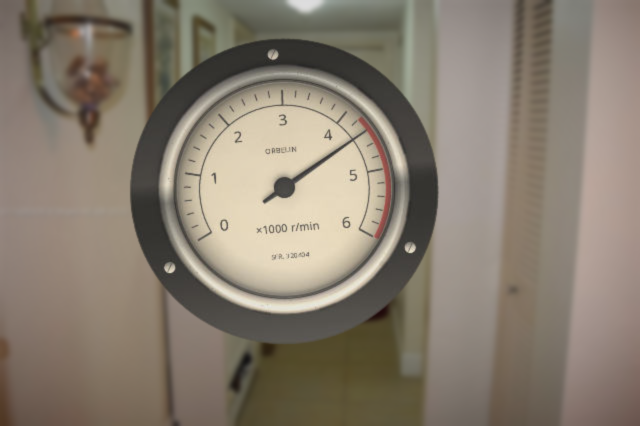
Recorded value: 4400,rpm
